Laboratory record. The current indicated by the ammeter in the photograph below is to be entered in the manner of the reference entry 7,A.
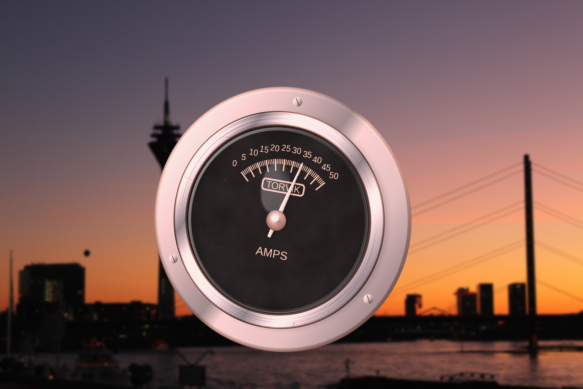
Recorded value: 35,A
